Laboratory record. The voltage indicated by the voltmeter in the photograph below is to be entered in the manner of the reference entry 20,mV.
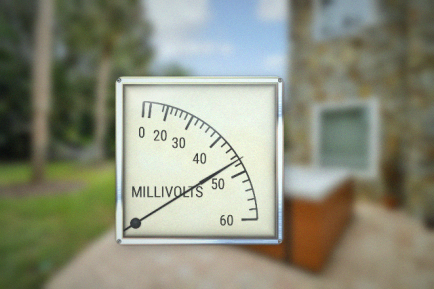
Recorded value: 47,mV
